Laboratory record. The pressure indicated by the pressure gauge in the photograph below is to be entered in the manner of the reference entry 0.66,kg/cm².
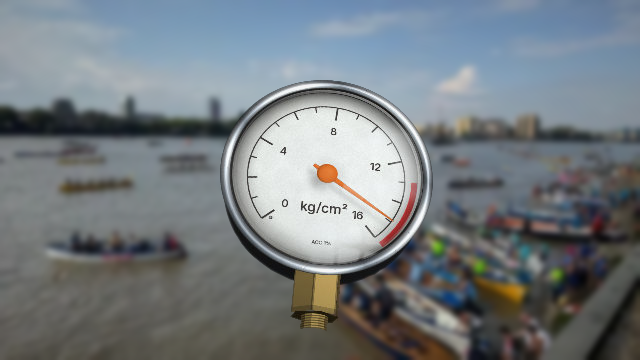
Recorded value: 15,kg/cm²
